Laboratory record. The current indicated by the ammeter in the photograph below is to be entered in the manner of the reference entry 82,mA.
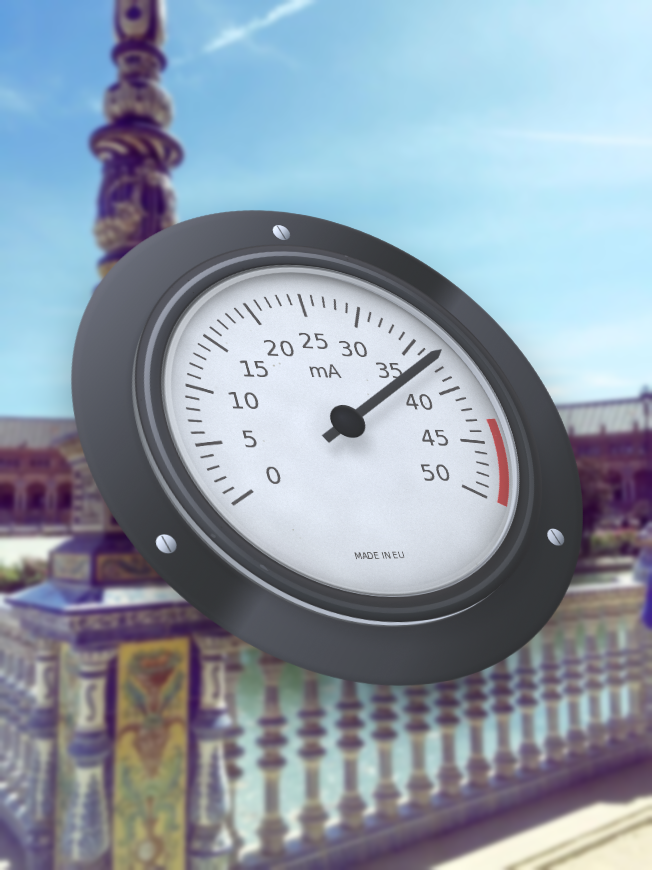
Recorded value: 37,mA
